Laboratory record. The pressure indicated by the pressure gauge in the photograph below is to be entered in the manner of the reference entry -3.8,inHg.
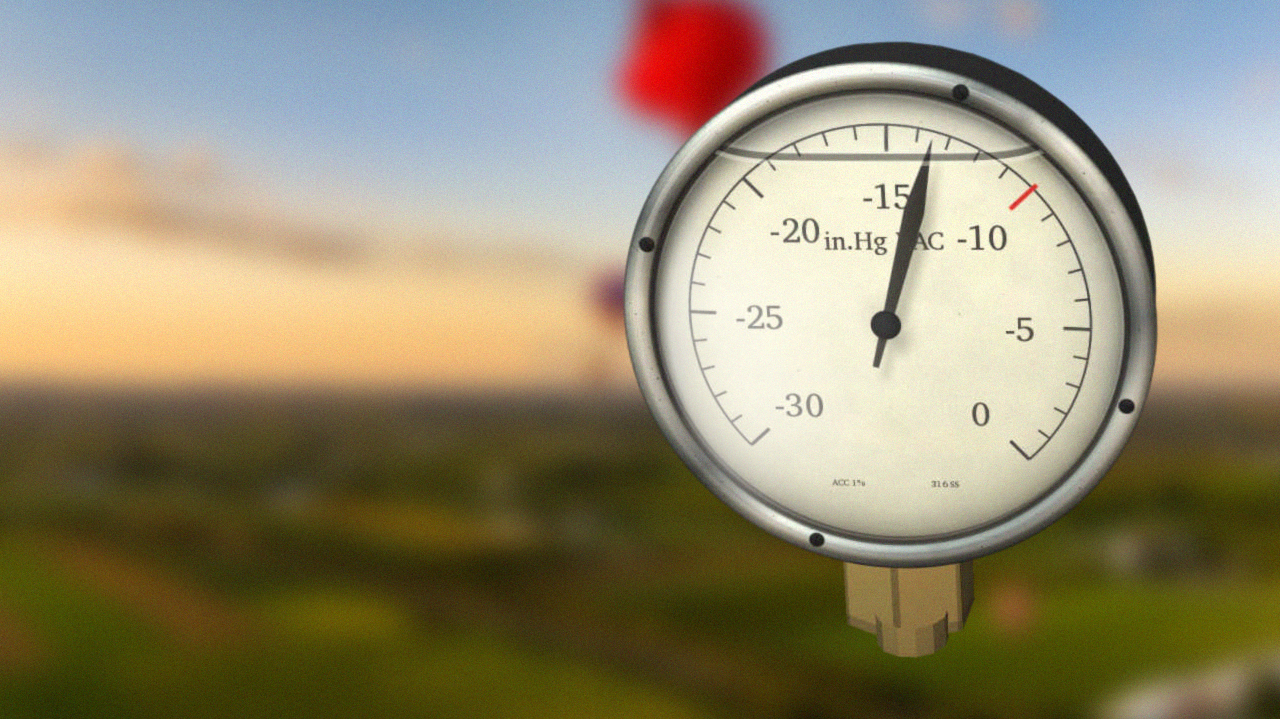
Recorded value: -13.5,inHg
